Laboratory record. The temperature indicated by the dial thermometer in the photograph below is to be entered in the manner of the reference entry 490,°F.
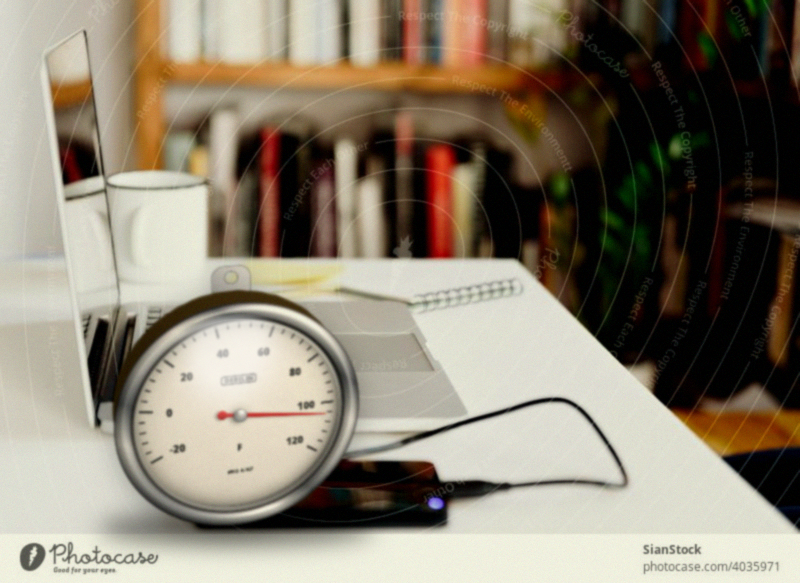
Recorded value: 104,°F
